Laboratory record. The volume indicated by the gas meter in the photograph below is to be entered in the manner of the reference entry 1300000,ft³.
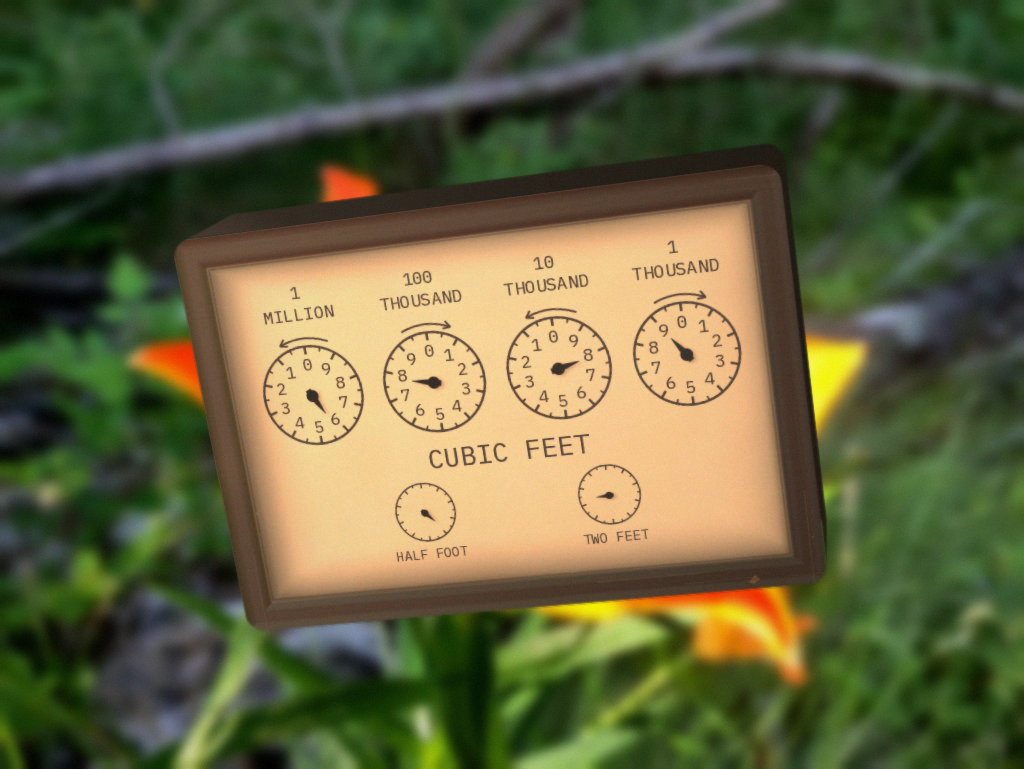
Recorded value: 577900,ft³
